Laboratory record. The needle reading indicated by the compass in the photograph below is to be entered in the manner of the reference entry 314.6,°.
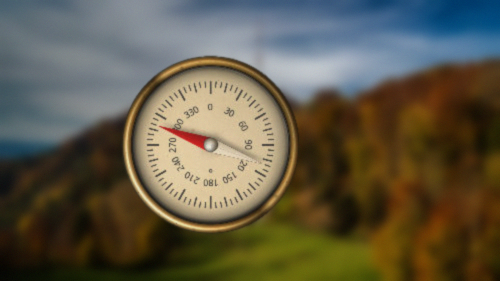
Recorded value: 290,°
